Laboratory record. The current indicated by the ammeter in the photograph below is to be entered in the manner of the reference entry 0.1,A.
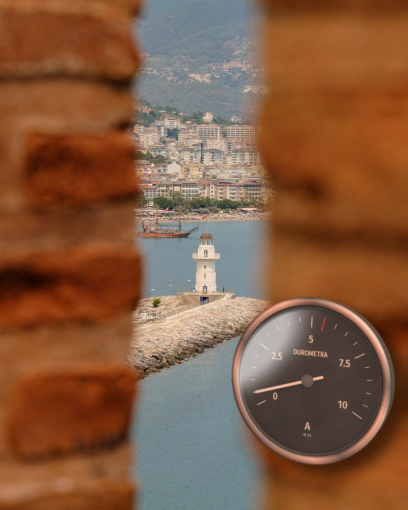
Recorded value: 0.5,A
